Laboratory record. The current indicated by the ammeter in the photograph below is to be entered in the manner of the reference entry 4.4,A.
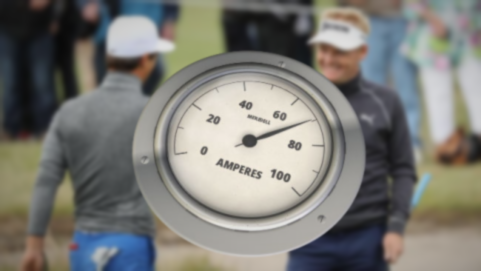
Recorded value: 70,A
